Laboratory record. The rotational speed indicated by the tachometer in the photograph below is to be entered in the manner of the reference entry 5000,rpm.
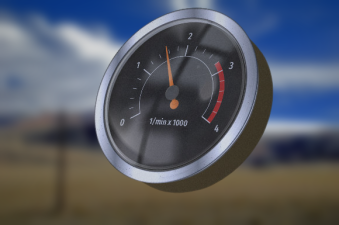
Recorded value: 1600,rpm
